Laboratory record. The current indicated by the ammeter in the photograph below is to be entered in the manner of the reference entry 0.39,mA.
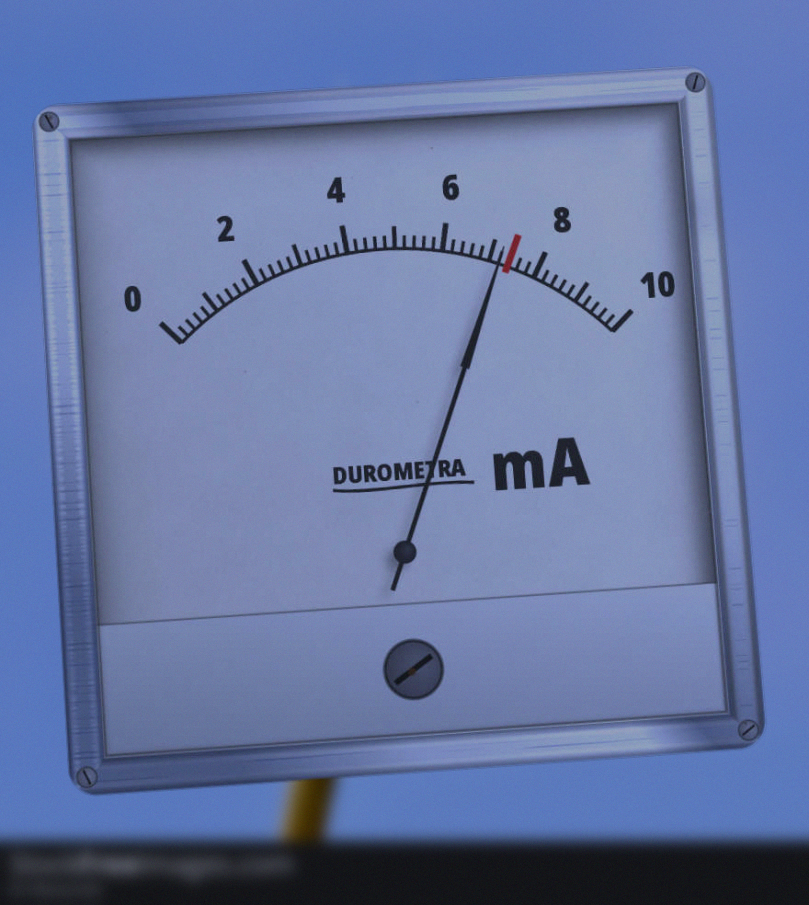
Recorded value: 7.2,mA
